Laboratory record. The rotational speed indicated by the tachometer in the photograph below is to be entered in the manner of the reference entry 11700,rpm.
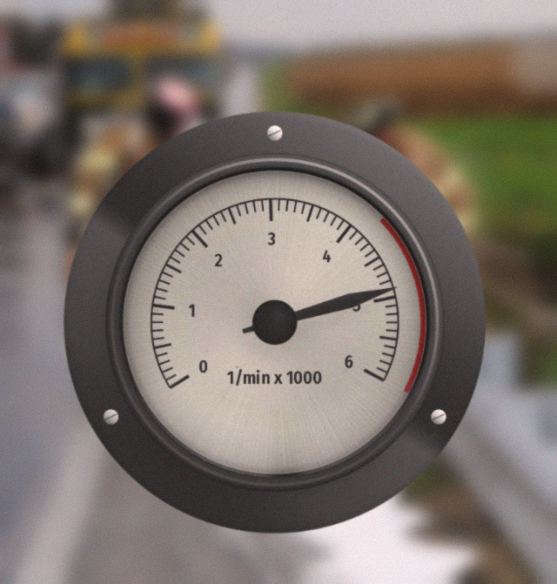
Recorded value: 4900,rpm
